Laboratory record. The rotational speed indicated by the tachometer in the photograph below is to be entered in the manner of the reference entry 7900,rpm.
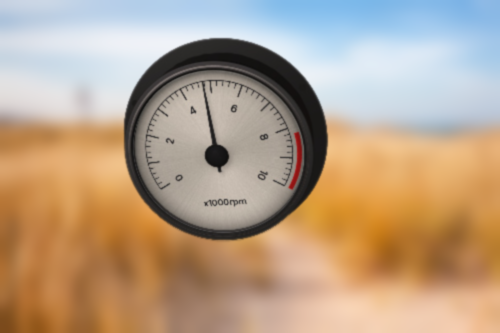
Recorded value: 4800,rpm
